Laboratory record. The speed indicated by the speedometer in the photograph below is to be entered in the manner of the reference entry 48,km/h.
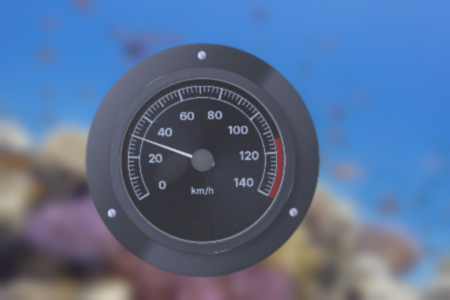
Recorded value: 30,km/h
